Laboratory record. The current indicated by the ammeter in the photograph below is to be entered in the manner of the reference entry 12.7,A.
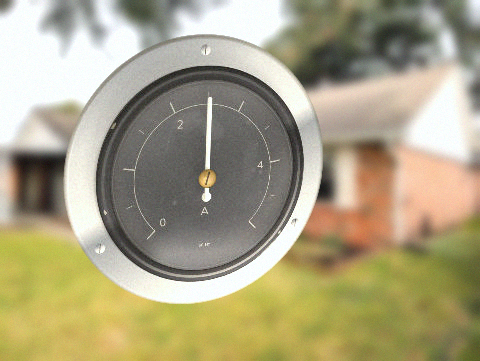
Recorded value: 2.5,A
